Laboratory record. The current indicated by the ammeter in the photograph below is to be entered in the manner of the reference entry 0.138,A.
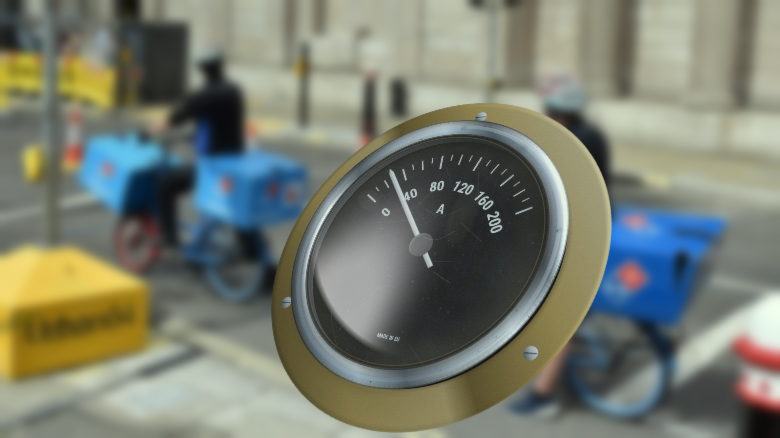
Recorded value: 30,A
